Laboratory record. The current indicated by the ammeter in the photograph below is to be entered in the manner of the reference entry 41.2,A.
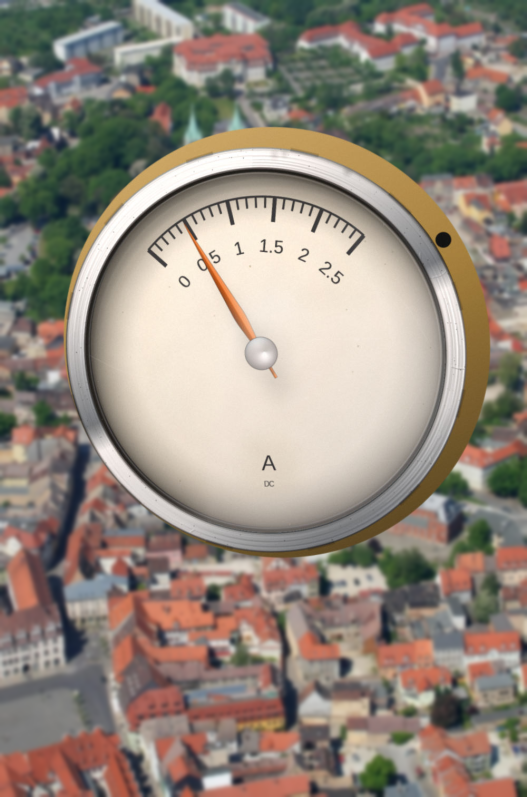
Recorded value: 0.5,A
